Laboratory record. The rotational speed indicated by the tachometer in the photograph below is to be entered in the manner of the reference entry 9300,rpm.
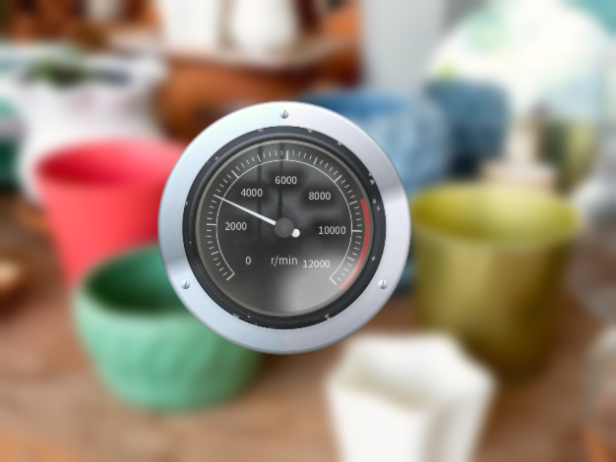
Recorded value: 3000,rpm
